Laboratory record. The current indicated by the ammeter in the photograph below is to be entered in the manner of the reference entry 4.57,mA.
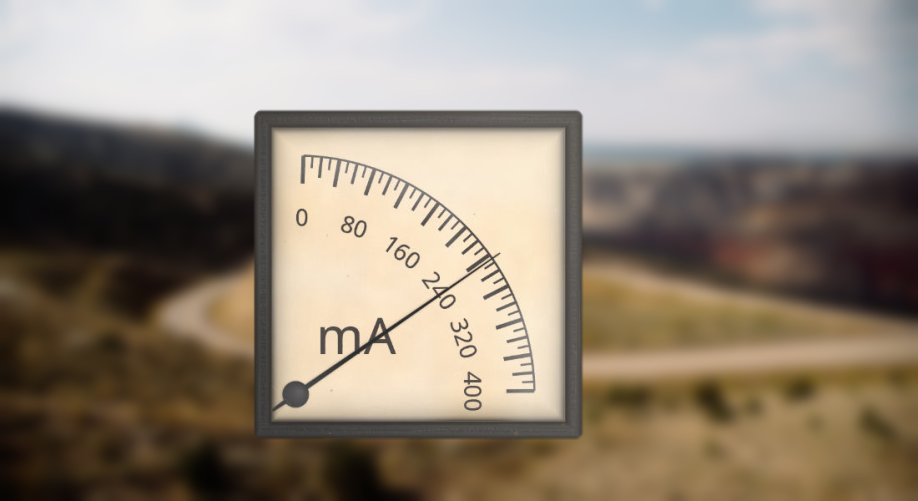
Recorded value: 245,mA
